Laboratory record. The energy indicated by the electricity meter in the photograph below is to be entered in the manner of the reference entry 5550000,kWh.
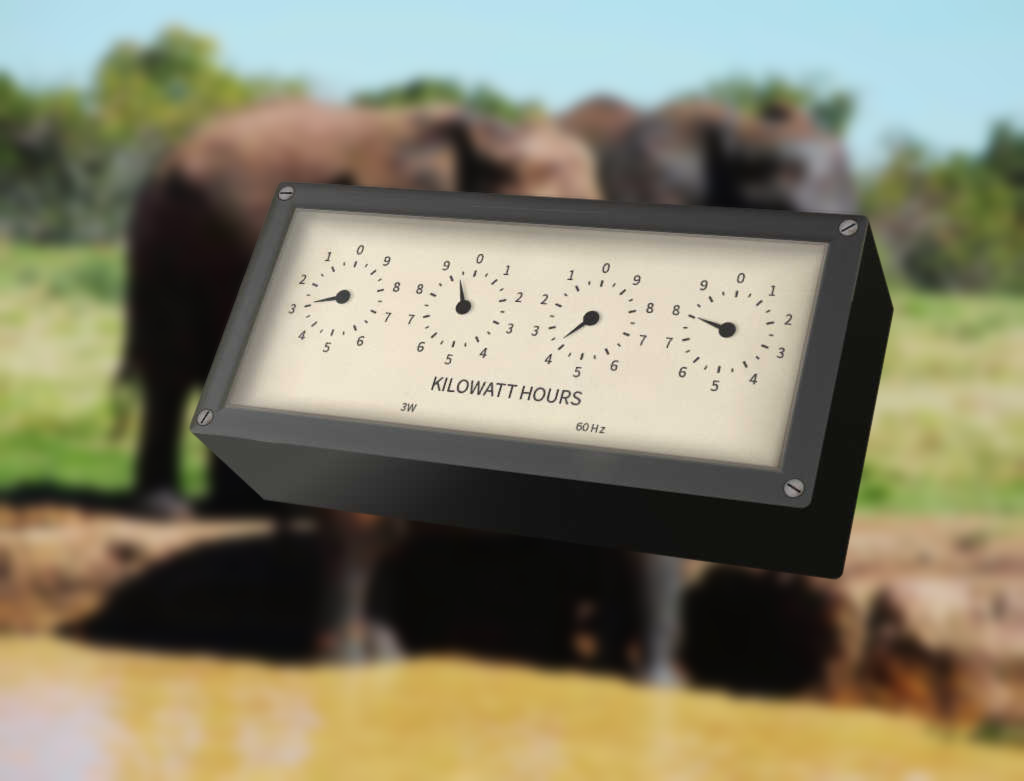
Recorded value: 2938,kWh
